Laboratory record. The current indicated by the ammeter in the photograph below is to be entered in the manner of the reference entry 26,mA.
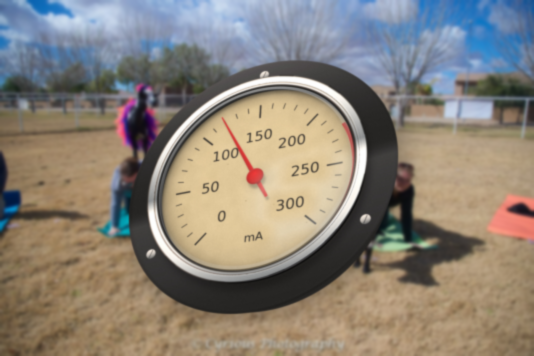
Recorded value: 120,mA
